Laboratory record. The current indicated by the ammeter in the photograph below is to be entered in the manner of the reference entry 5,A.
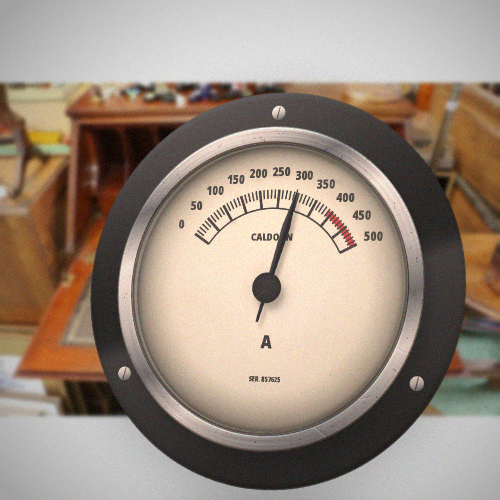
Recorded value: 300,A
